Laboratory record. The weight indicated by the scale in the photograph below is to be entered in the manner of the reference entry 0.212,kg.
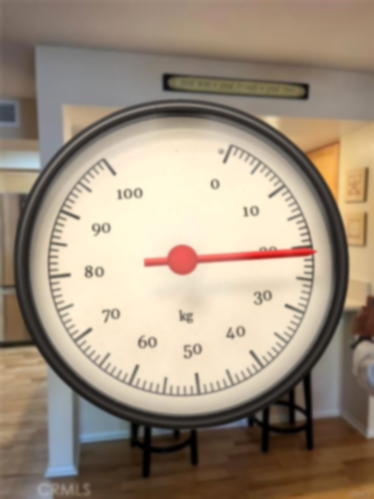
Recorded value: 21,kg
